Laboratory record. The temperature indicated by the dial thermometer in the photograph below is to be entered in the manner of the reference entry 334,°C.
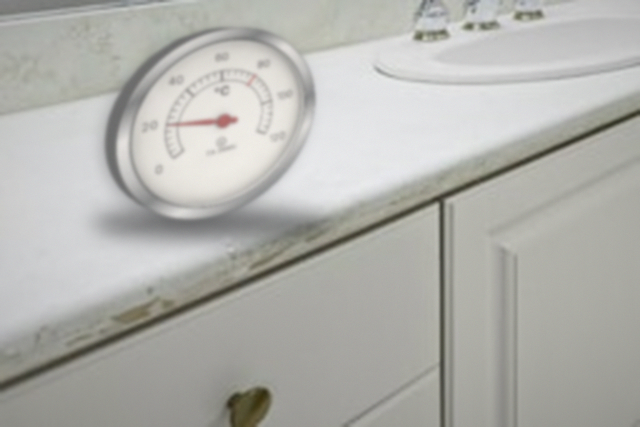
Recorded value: 20,°C
